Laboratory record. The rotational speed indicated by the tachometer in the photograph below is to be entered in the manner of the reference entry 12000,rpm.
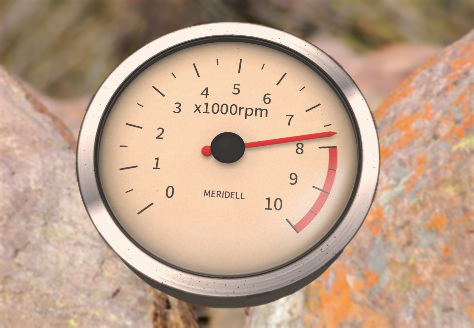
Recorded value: 7750,rpm
